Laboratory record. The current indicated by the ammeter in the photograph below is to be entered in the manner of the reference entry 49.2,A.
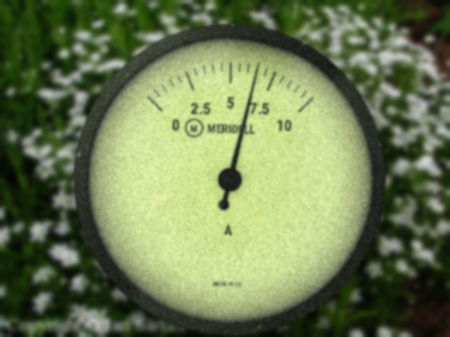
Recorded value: 6.5,A
